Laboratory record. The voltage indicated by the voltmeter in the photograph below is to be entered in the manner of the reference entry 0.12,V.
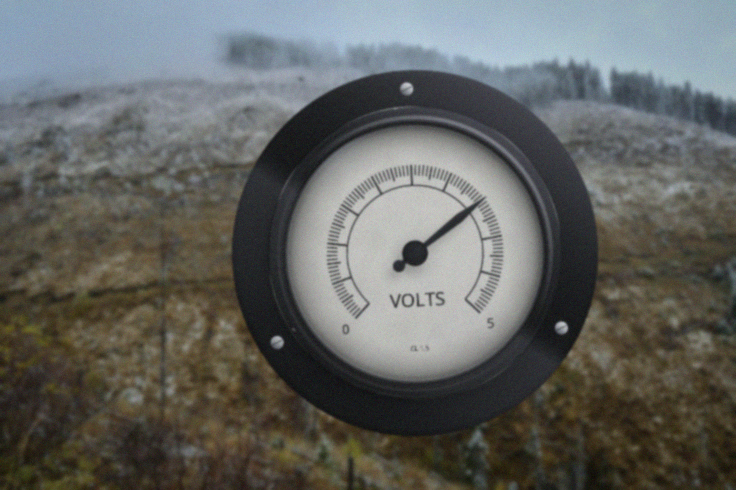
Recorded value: 3.5,V
